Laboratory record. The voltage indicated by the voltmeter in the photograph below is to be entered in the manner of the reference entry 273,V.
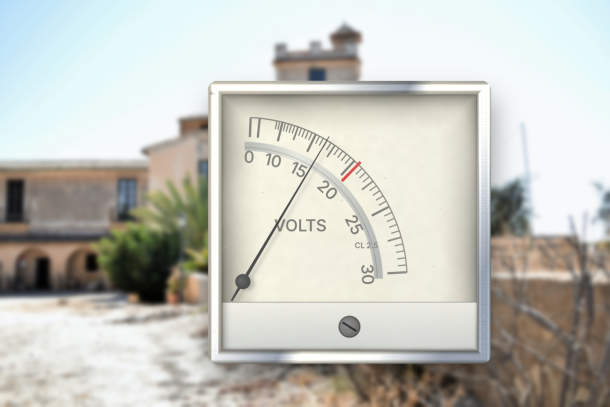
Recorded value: 16.5,V
